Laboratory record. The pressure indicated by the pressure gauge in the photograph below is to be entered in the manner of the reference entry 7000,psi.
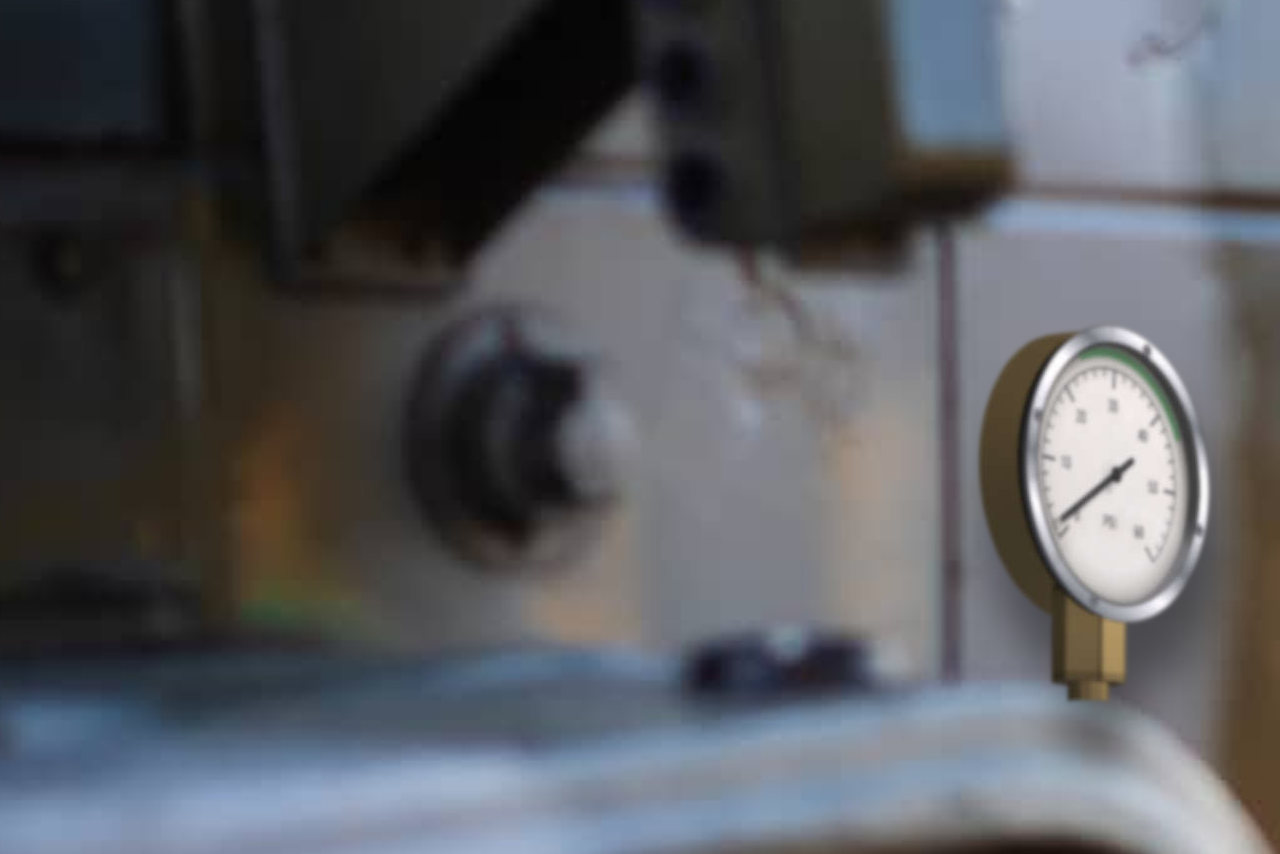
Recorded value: 2,psi
